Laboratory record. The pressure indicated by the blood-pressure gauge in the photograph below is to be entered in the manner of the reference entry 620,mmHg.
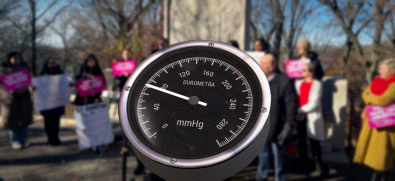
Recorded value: 70,mmHg
